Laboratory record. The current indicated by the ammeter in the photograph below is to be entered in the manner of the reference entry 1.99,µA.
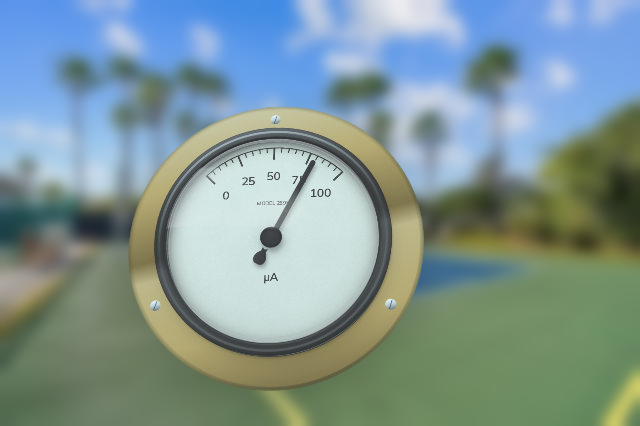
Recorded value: 80,µA
